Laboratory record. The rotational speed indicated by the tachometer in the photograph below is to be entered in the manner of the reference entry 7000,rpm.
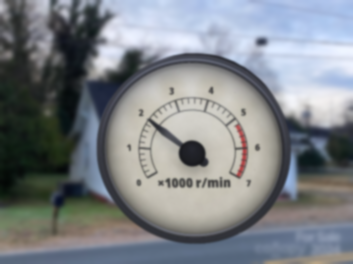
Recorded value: 2000,rpm
